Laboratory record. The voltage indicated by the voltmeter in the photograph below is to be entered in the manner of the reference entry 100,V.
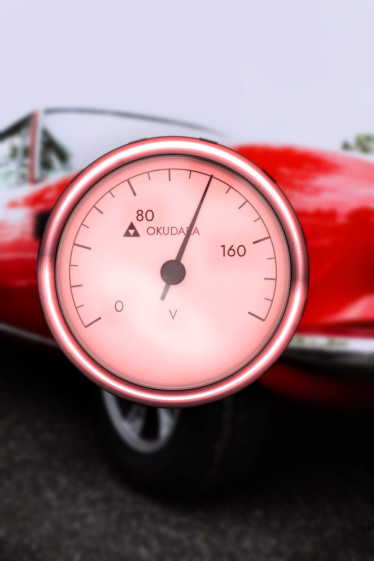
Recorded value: 120,V
